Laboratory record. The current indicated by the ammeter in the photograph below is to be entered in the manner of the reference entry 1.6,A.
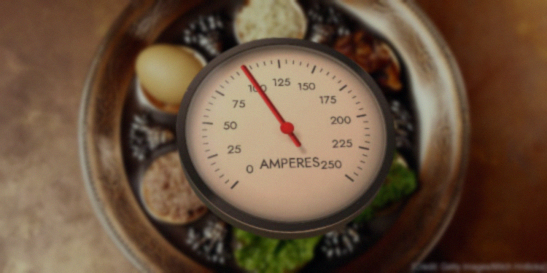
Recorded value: 100,A
